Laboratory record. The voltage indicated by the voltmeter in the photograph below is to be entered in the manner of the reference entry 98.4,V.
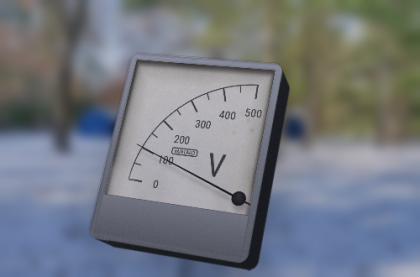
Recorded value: 100,V
